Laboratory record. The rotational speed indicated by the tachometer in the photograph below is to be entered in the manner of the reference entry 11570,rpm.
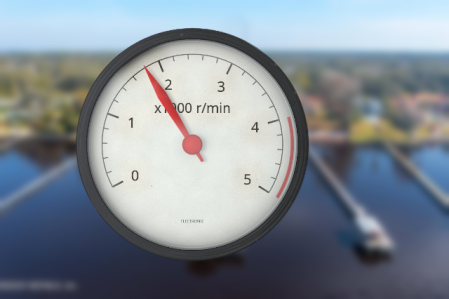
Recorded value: 1800,rpm
